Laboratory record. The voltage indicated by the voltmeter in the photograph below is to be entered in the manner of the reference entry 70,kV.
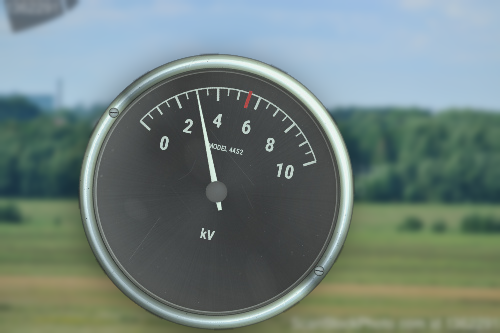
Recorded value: 3,kV
